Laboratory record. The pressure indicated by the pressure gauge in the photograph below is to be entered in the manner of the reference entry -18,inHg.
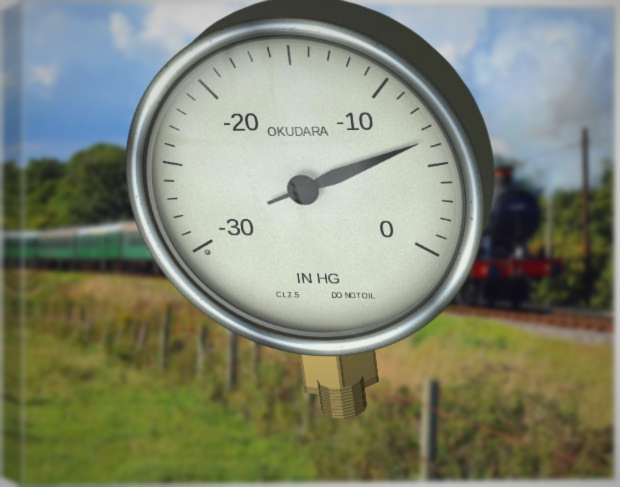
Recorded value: -6.5,inHg
